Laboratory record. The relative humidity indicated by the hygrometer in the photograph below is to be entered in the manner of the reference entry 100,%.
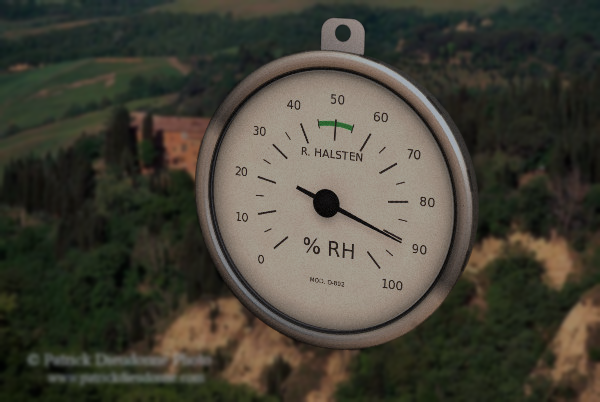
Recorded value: 90,%
